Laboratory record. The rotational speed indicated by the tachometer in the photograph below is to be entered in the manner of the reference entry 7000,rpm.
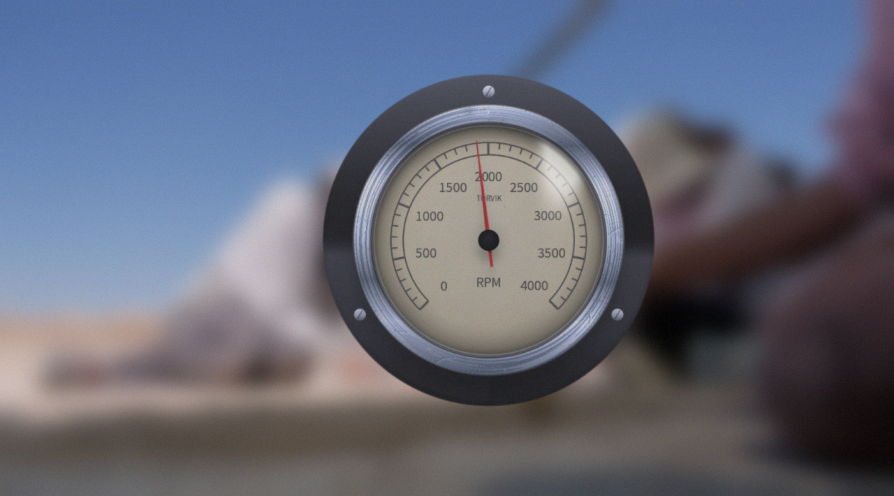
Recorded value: 1900,rpm
